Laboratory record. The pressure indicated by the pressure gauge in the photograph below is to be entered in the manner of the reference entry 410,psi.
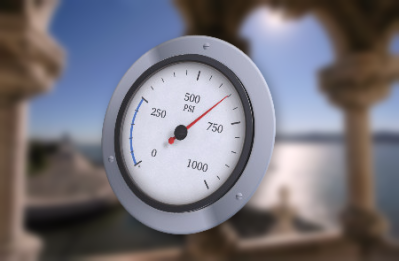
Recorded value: 650,psi
